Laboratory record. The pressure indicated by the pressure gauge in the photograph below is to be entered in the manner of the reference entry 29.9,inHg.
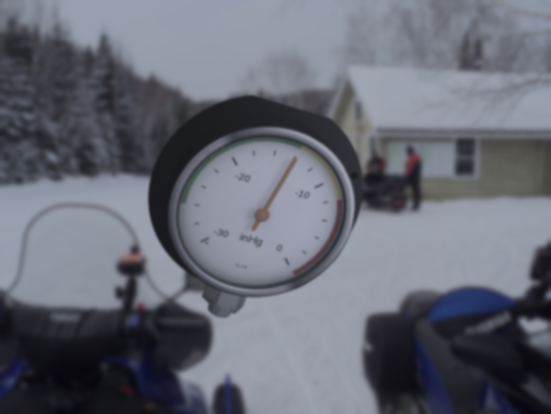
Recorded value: -14,inHg
